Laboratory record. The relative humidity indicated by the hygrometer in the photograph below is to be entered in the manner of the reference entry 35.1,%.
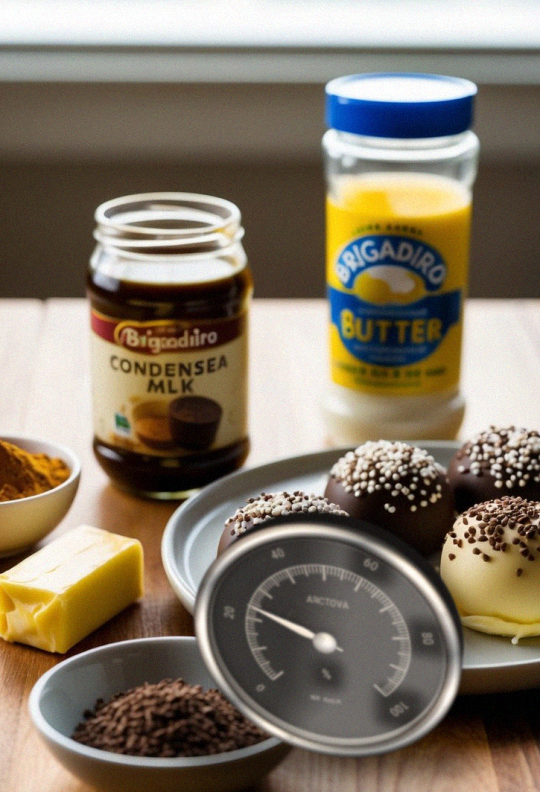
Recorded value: 25,%
